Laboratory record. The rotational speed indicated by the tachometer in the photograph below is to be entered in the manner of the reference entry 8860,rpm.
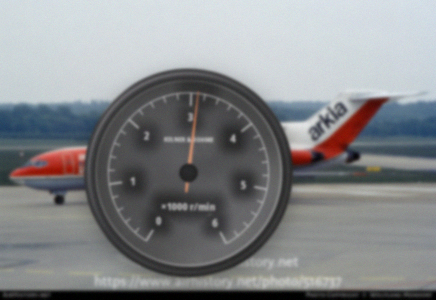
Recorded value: 3100,rpm
